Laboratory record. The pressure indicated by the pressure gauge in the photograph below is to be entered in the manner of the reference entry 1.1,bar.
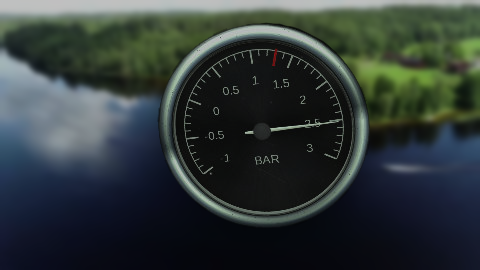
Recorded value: 2.5,bar
